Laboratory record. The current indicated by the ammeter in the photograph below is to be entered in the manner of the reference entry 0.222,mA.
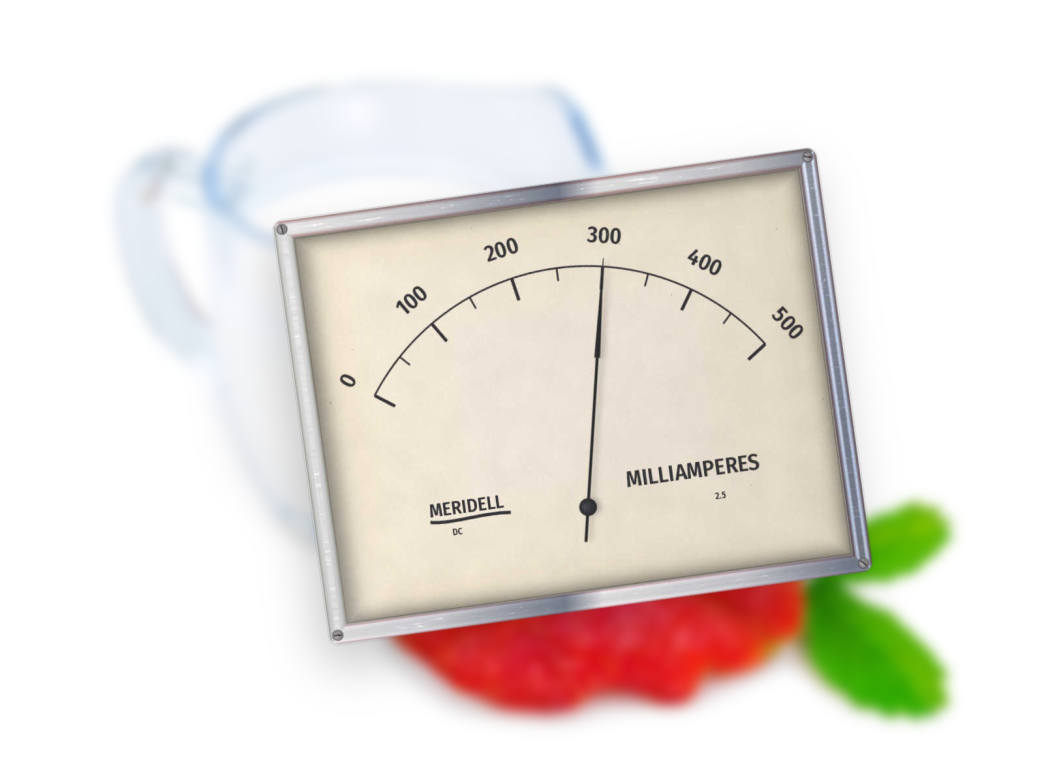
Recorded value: 300,mA
